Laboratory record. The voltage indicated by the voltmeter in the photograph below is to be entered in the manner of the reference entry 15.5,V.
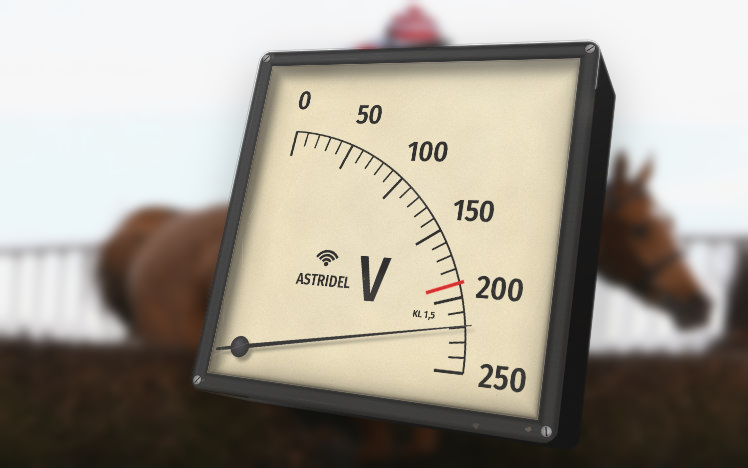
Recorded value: 220,V
